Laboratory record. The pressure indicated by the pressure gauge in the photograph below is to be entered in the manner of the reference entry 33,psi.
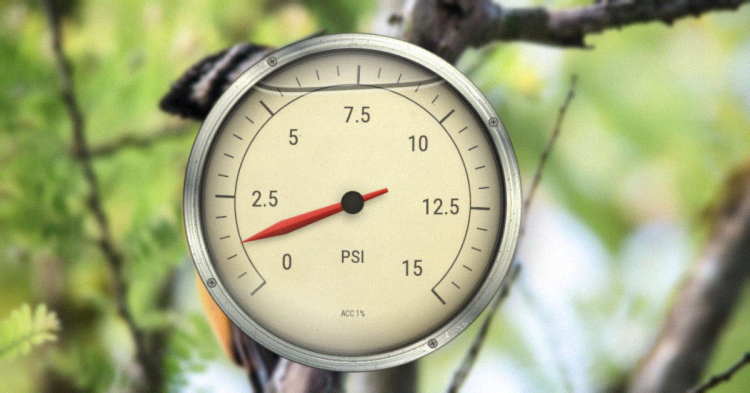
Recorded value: 1.25,psi
